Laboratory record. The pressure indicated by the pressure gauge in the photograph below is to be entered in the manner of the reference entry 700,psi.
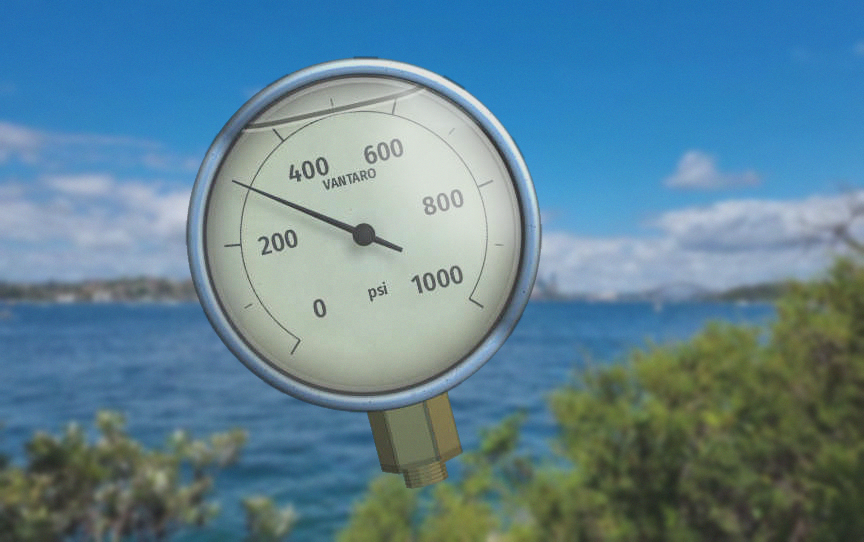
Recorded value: 300,psi
